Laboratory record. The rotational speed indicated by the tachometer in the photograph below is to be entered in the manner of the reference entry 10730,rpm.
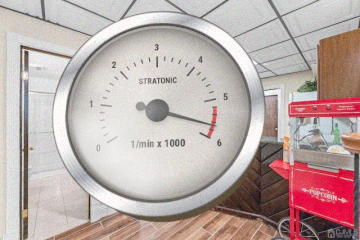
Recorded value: 5700,rpm
